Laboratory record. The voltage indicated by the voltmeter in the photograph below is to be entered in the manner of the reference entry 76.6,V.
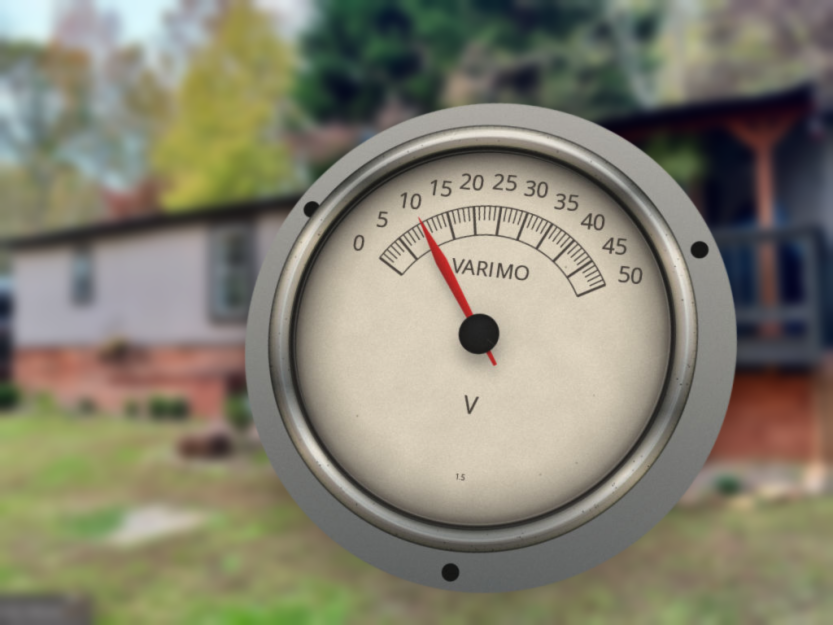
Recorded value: 10,V
